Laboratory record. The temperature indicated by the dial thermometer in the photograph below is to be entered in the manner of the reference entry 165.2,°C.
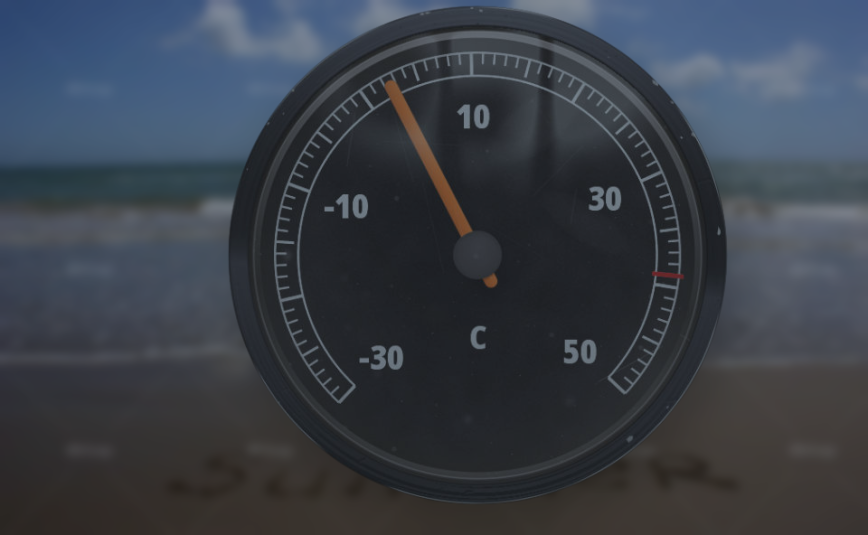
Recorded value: 2.5,°C
